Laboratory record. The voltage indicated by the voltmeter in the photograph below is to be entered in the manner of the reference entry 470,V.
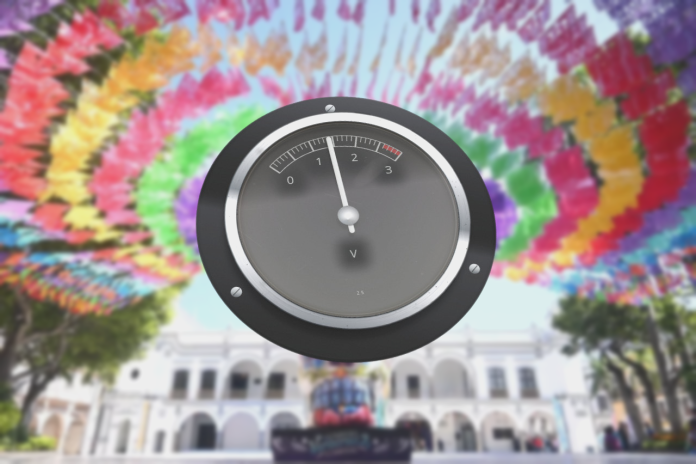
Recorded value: 1.4,V
